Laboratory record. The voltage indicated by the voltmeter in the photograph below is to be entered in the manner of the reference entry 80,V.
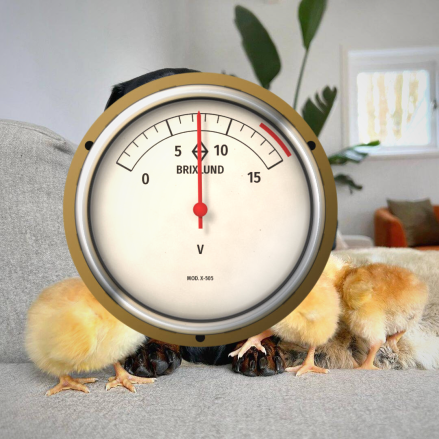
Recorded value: 7.5,V
